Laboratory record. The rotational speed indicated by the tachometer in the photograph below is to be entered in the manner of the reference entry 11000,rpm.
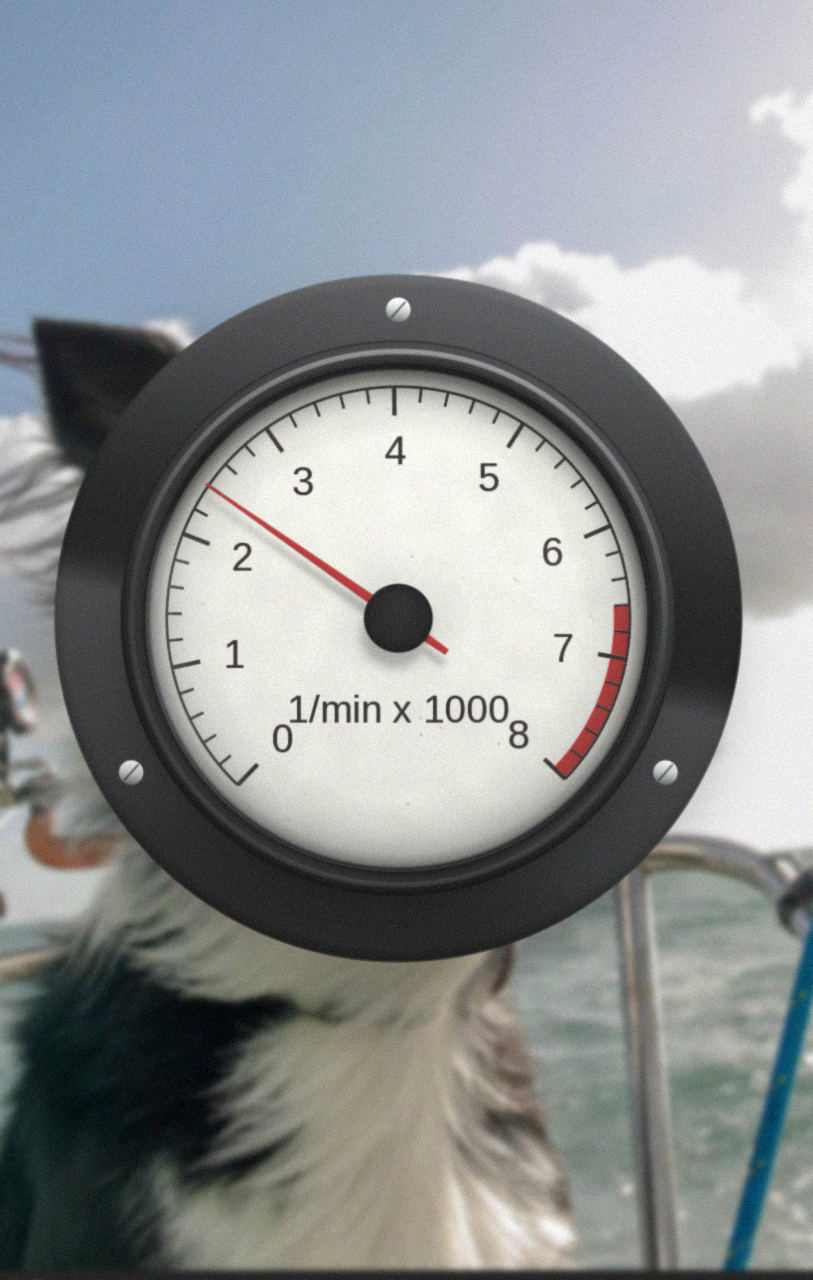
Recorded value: 2400,rpm
